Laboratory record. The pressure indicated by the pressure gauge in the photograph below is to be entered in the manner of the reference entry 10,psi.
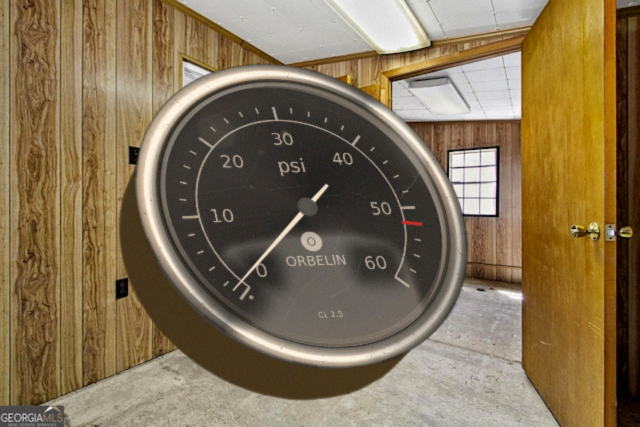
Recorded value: 1,psi
